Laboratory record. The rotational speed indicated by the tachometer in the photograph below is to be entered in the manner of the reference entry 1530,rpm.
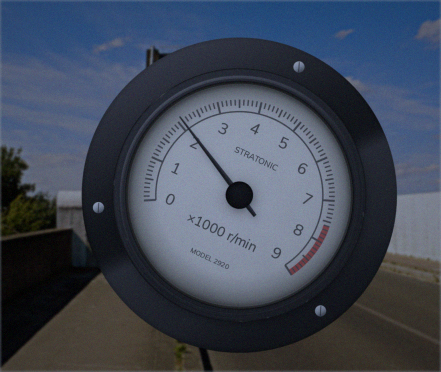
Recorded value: 2100,rpm
